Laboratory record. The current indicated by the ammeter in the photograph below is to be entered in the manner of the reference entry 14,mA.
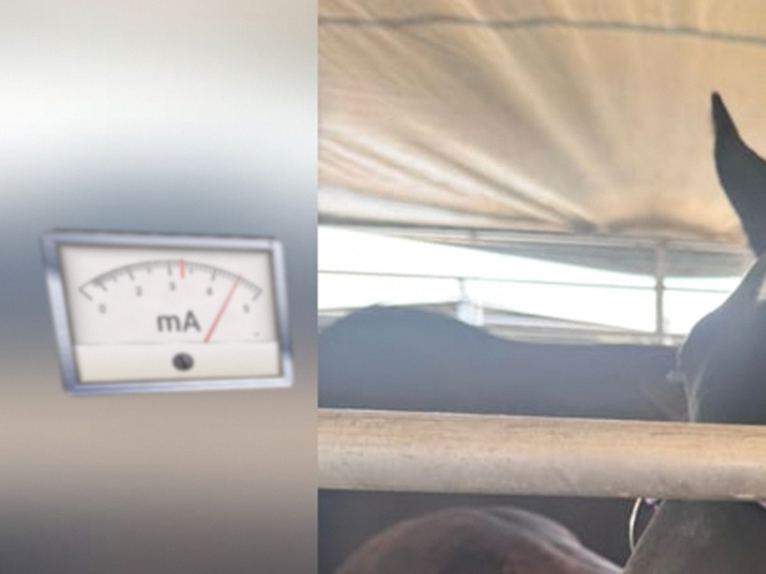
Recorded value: 4.5,mA
